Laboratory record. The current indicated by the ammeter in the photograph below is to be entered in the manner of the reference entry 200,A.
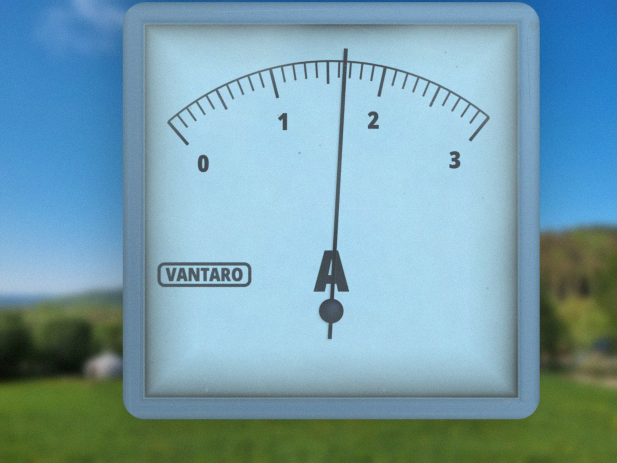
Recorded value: 1.65,A
